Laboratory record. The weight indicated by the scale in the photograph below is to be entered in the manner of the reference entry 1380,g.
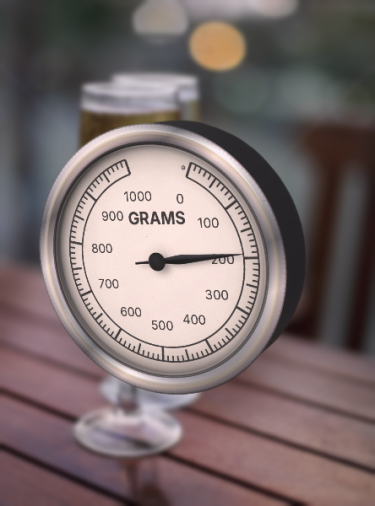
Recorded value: 190,g
